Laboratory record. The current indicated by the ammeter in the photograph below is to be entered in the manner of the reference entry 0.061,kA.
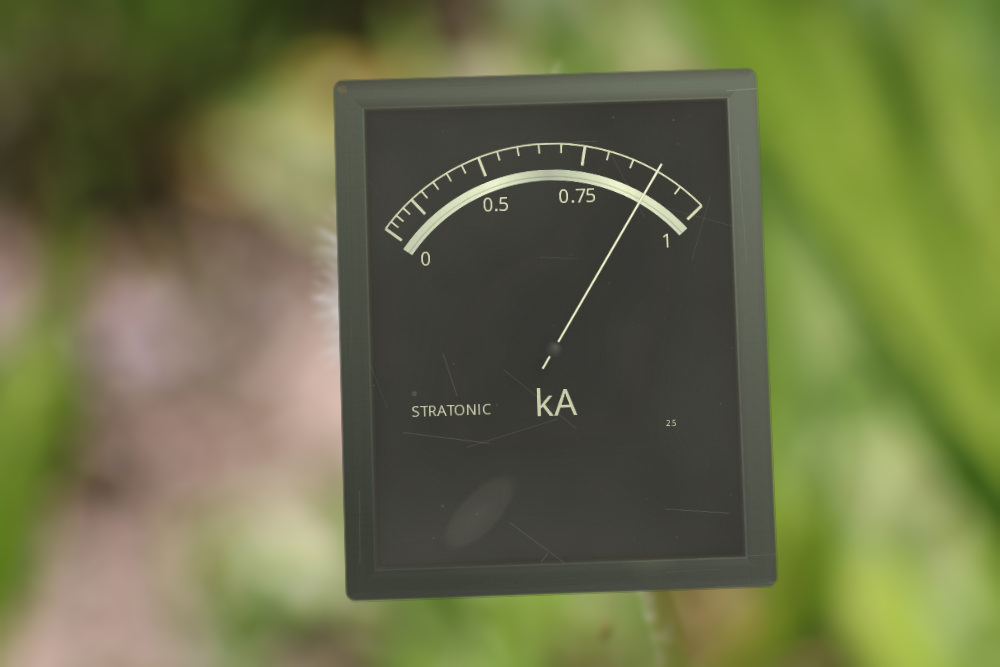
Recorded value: 0.9,kA
